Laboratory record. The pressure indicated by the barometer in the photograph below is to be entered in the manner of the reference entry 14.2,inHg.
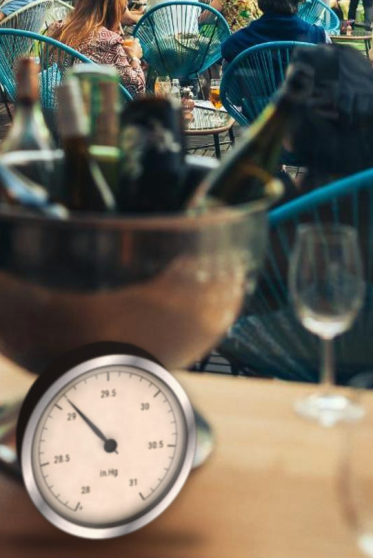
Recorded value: 29.1,inHg
